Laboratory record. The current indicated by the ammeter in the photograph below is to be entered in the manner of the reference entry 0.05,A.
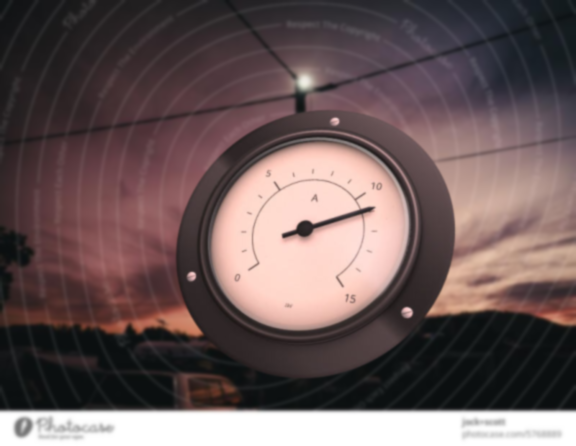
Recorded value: 11,A
